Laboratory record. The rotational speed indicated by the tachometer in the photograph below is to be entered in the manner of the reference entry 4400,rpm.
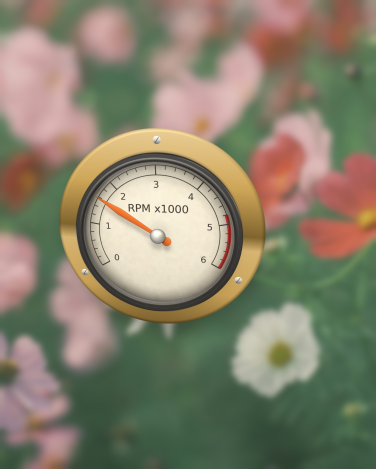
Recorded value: 1600,rpm
